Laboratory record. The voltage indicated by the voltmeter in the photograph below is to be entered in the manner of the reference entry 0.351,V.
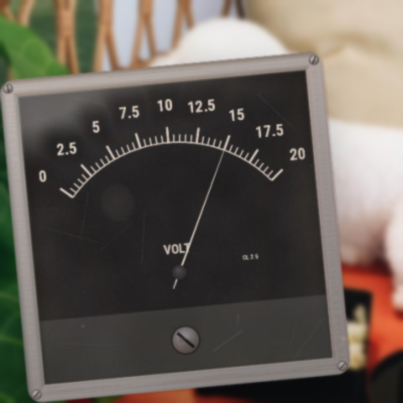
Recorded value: 15,V
